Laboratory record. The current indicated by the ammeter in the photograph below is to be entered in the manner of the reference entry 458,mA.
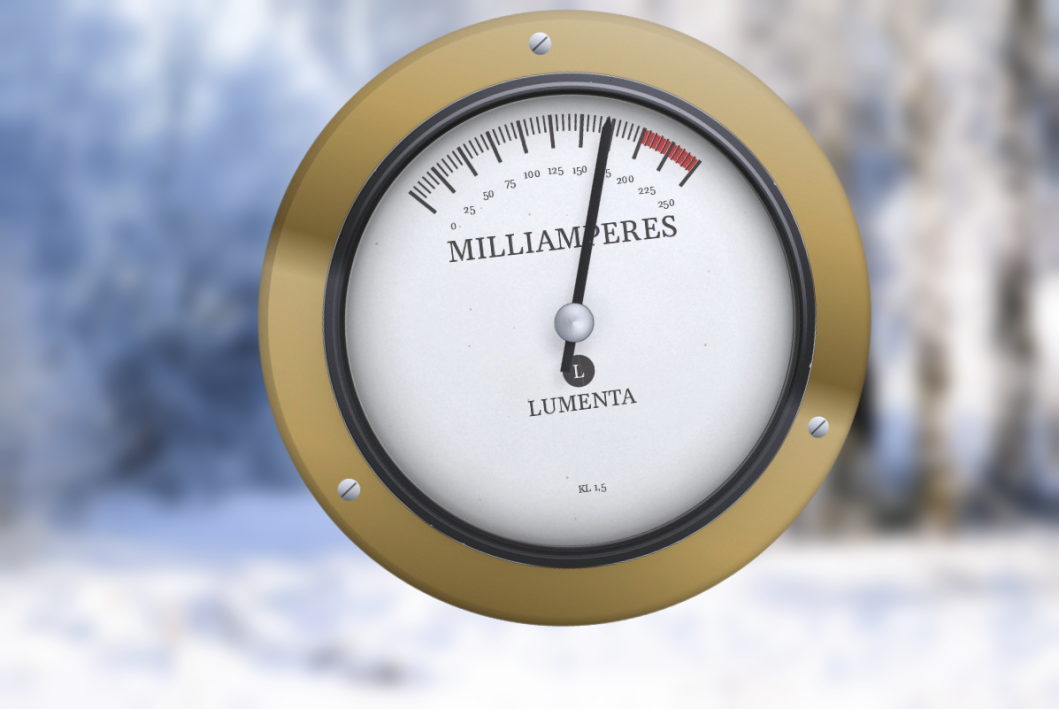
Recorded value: 170,mA
